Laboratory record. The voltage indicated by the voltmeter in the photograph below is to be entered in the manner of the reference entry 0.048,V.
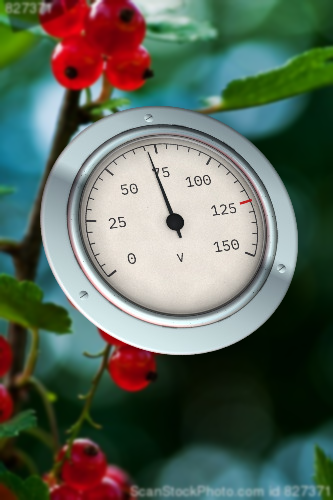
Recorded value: 70,V
